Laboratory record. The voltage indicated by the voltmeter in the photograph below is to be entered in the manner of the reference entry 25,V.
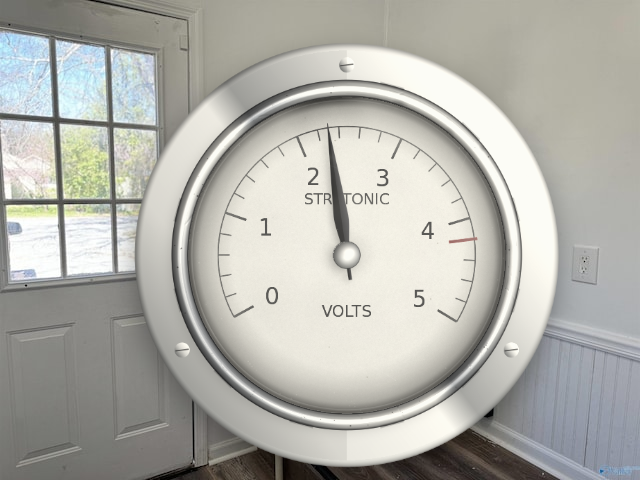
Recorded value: 2.3,V
